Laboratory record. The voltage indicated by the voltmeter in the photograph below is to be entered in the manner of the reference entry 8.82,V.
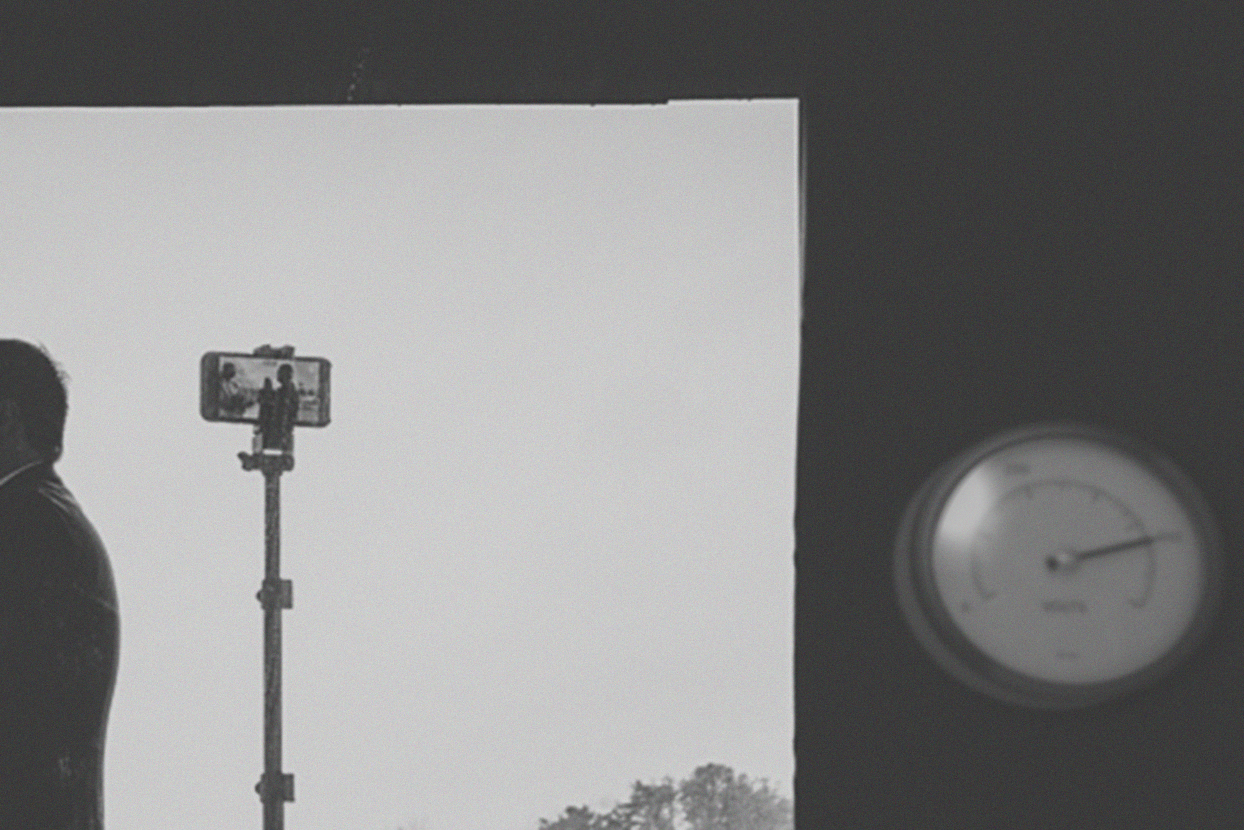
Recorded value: 400,V
